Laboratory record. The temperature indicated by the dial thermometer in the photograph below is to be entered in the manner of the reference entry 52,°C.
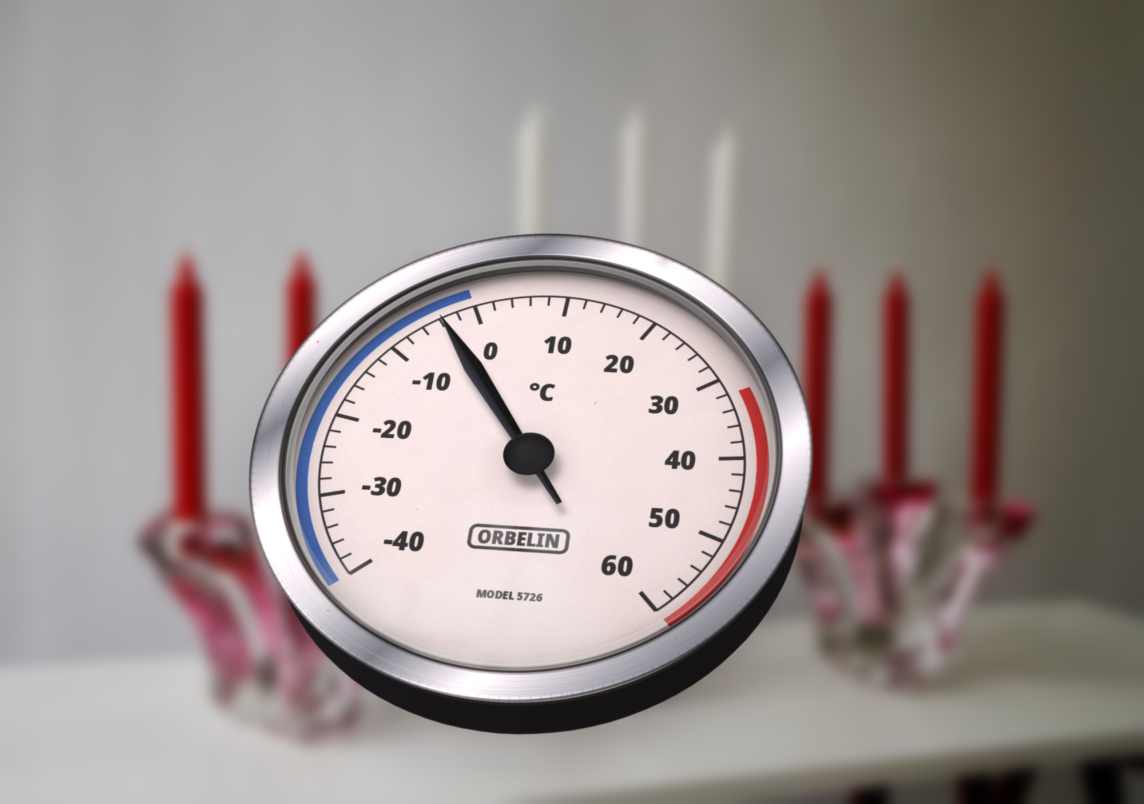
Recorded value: -4,°C
